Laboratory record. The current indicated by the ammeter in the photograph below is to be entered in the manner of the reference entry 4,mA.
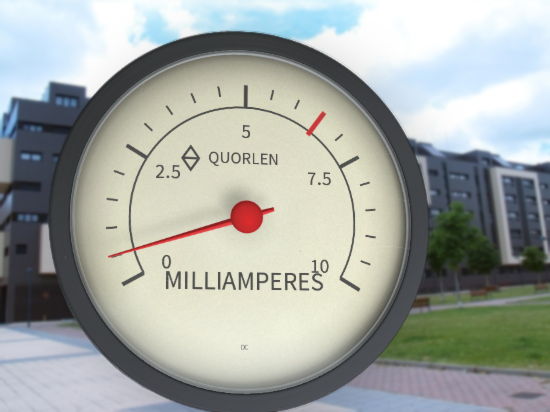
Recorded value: 0.5,mA
